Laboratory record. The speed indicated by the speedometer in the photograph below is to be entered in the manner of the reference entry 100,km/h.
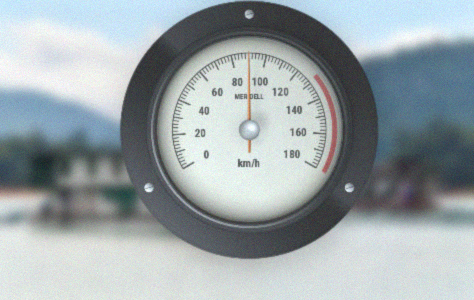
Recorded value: 90,km/h
